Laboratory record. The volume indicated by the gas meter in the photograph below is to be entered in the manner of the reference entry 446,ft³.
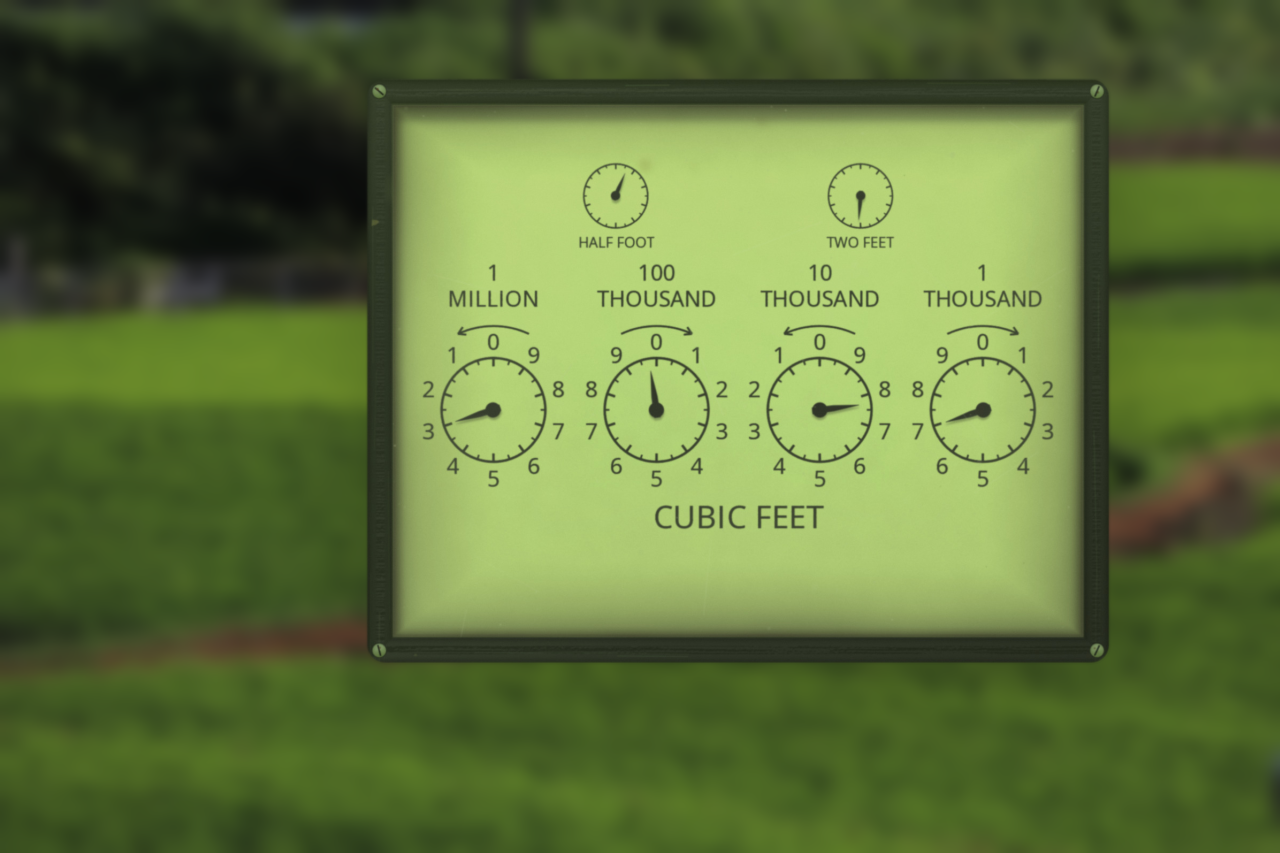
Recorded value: 297700,ft³
